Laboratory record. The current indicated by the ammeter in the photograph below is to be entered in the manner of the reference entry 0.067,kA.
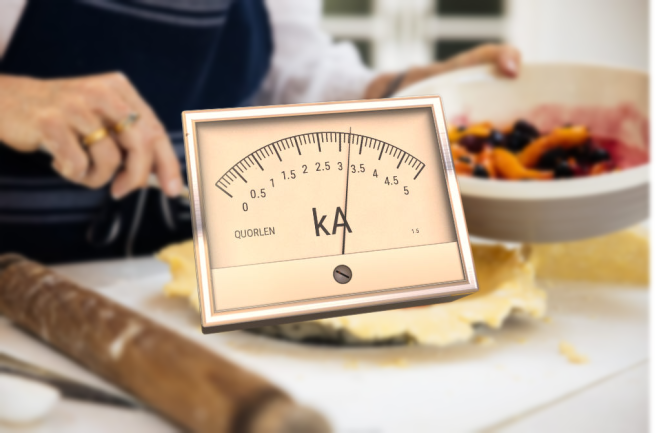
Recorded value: 3.2,kA
